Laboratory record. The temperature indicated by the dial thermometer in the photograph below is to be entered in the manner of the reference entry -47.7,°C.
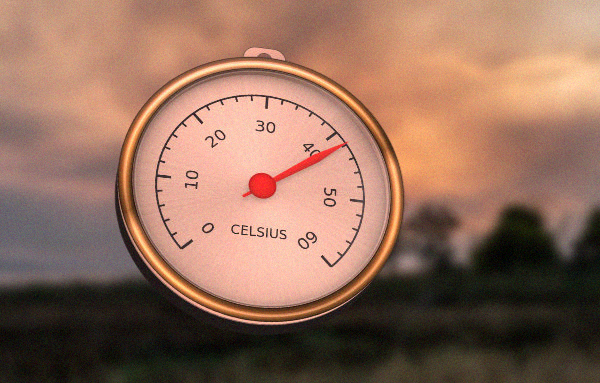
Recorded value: 42,°C
